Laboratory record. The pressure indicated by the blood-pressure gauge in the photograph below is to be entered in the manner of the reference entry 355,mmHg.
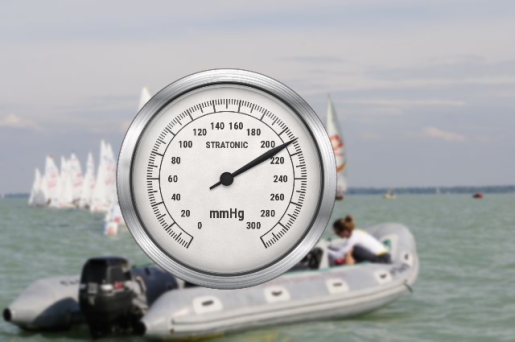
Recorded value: 210,mmHg
